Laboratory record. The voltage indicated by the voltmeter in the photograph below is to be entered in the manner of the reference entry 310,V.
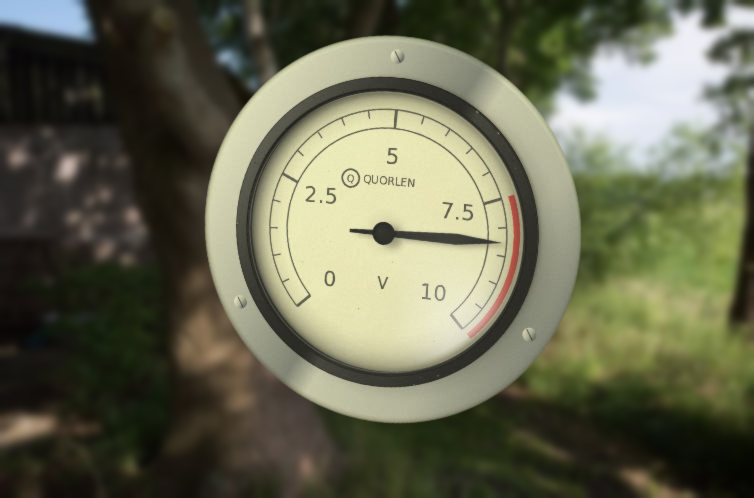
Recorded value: 8.25,V
